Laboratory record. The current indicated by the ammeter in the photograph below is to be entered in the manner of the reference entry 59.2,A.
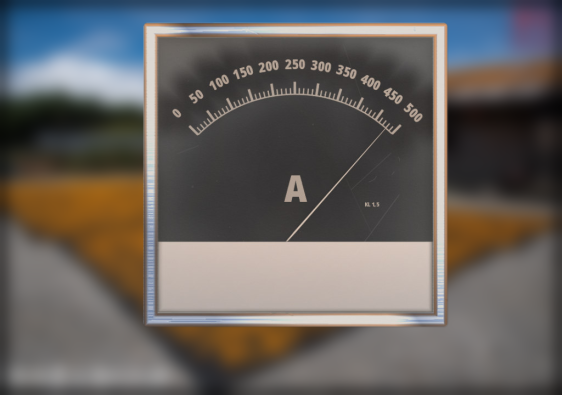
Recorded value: 480,A
